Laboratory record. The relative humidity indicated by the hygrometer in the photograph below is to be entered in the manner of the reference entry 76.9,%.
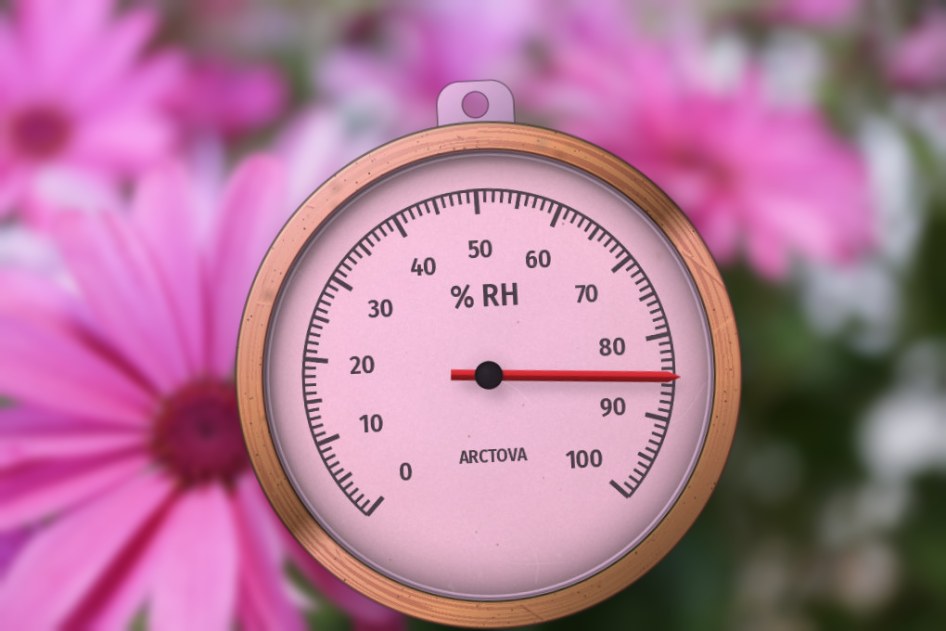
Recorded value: 85,%
